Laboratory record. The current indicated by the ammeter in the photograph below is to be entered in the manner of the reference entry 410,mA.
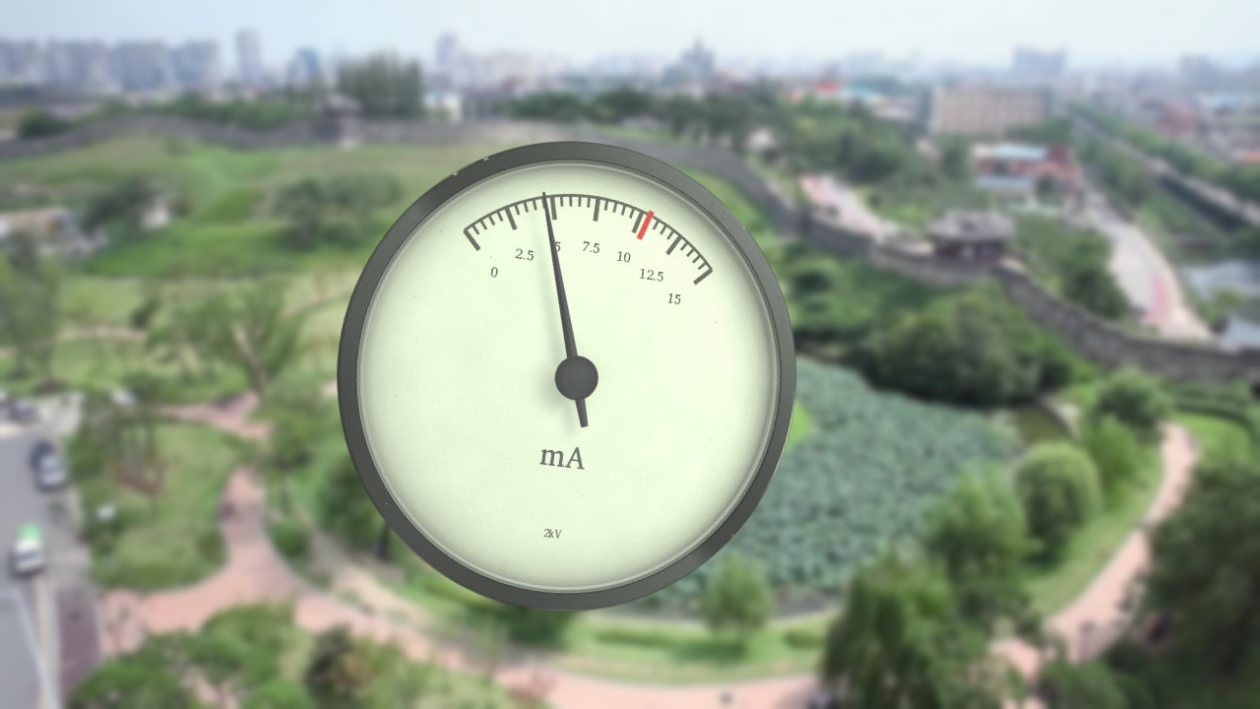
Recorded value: 4.5,mA
